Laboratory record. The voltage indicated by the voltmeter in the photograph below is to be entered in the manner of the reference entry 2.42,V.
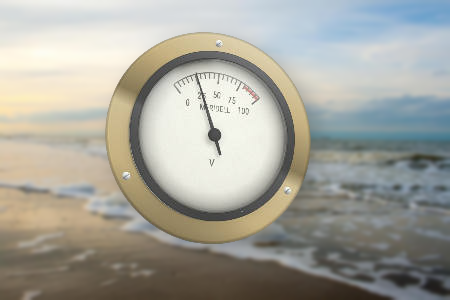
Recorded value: 25,V
